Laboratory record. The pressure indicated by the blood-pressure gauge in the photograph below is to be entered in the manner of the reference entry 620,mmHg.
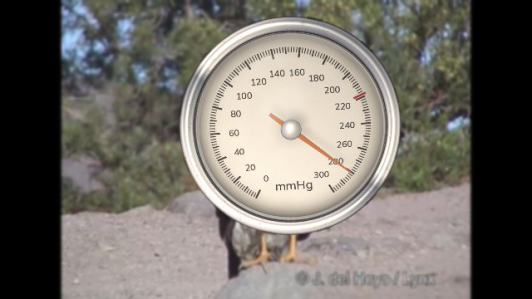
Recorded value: 280,mmHg
